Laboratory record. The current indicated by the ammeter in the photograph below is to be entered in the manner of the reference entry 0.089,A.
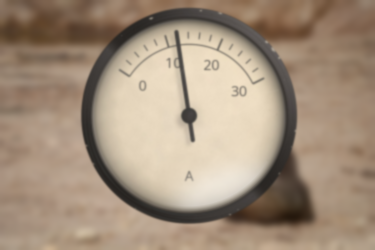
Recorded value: 12,A
